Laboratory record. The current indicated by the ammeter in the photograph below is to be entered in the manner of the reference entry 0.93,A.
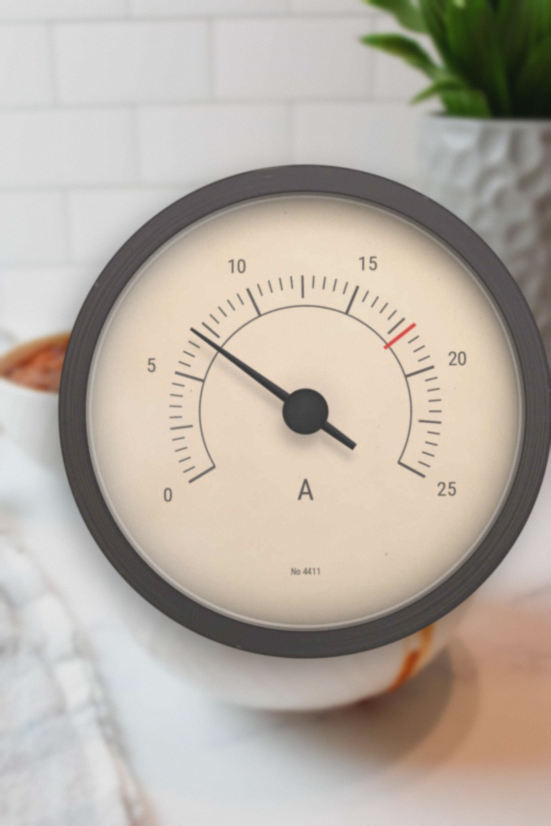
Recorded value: 7,A
